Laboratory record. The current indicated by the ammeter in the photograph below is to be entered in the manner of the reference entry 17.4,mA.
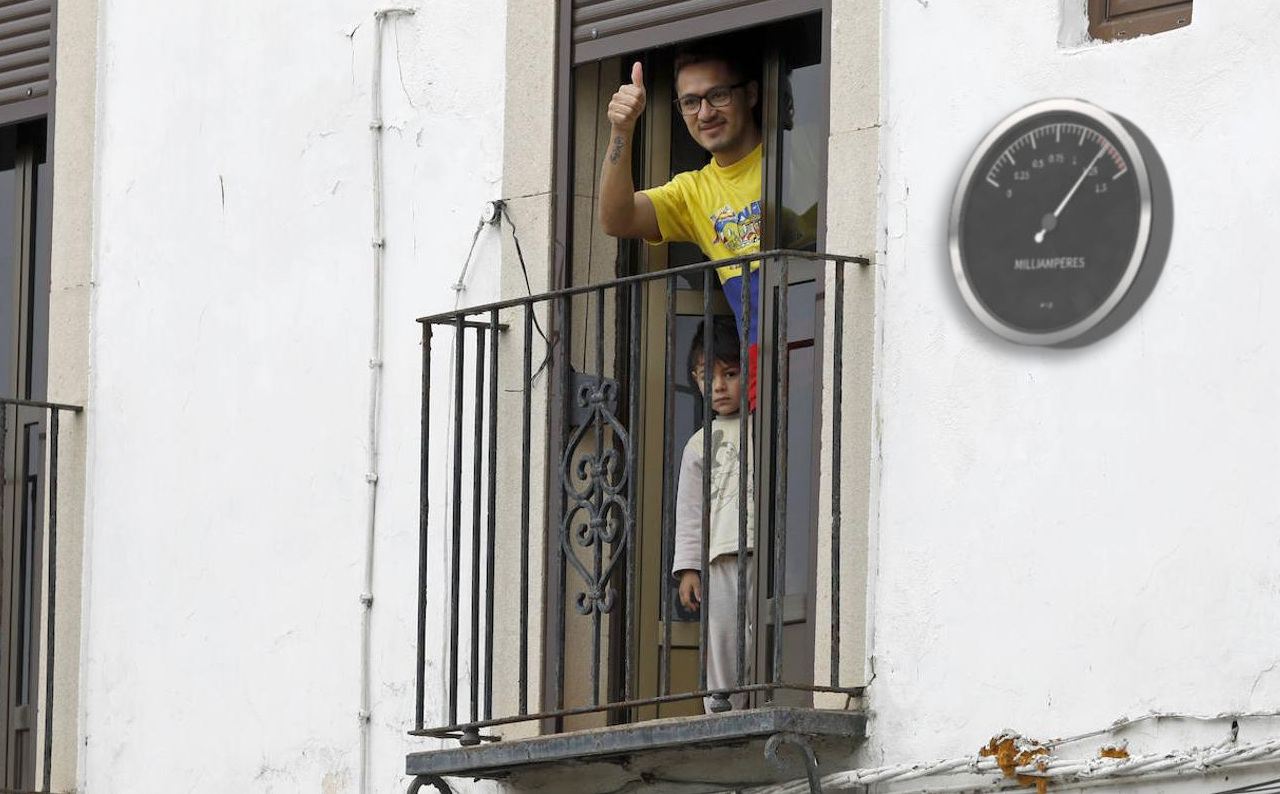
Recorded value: 1.25,mA
